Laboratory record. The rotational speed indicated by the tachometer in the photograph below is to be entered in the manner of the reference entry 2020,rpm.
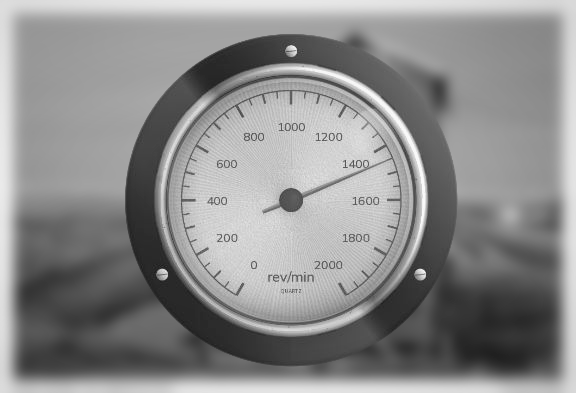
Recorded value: 1450,rpm
